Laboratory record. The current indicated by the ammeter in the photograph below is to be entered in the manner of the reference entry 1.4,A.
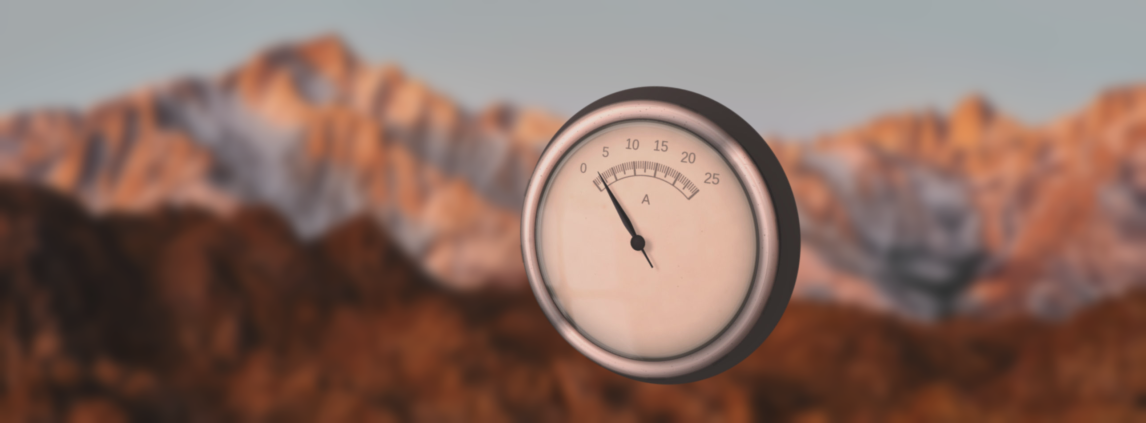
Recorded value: 2.5,A
